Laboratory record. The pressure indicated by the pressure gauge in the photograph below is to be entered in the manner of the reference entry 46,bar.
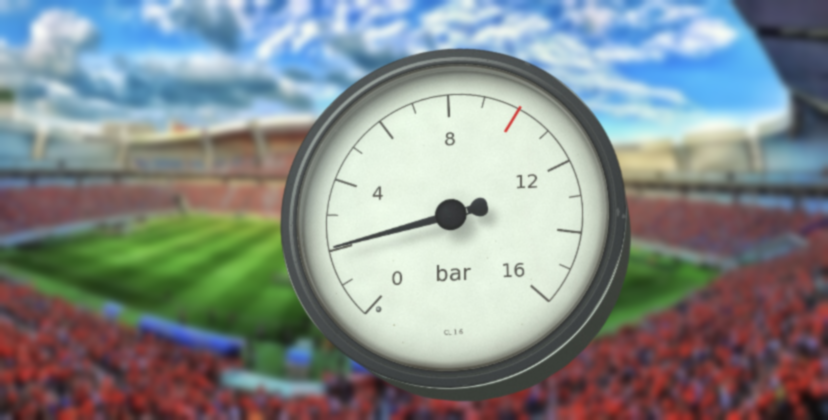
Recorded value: 2,bar
